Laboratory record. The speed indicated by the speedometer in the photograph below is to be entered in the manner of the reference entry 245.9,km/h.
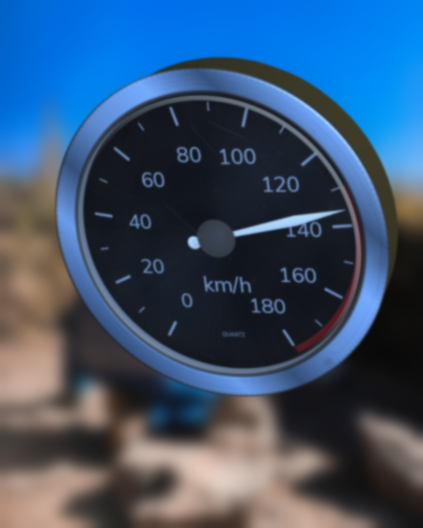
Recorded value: 135,km/h
